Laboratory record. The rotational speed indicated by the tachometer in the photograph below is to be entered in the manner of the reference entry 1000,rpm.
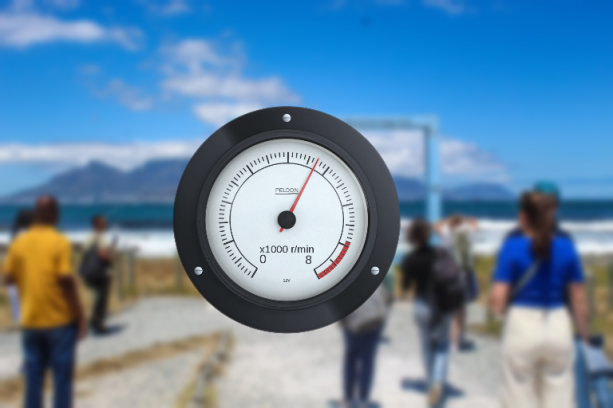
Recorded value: 4700,rpm
